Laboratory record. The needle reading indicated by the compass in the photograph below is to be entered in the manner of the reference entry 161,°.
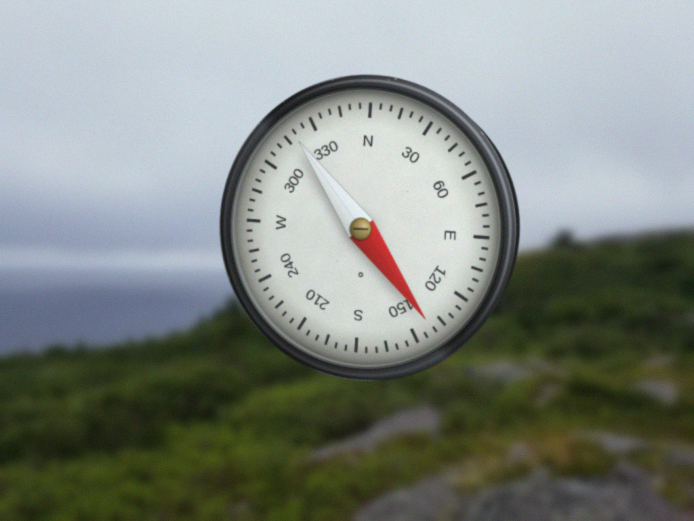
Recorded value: 140,°
